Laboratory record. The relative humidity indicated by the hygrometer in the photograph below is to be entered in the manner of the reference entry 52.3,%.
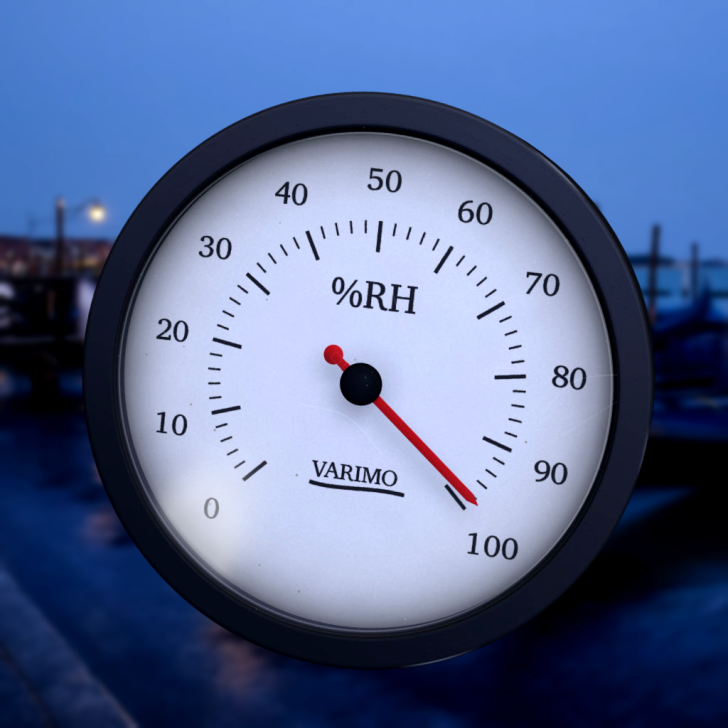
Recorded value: 98,%
